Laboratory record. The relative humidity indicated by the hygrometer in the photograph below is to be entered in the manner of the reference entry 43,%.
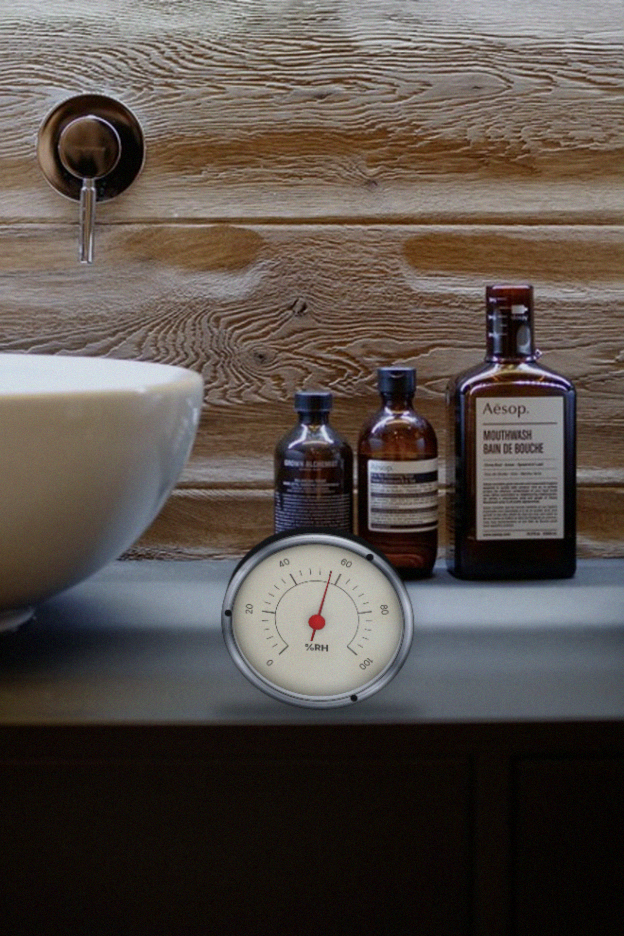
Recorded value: 56,%
